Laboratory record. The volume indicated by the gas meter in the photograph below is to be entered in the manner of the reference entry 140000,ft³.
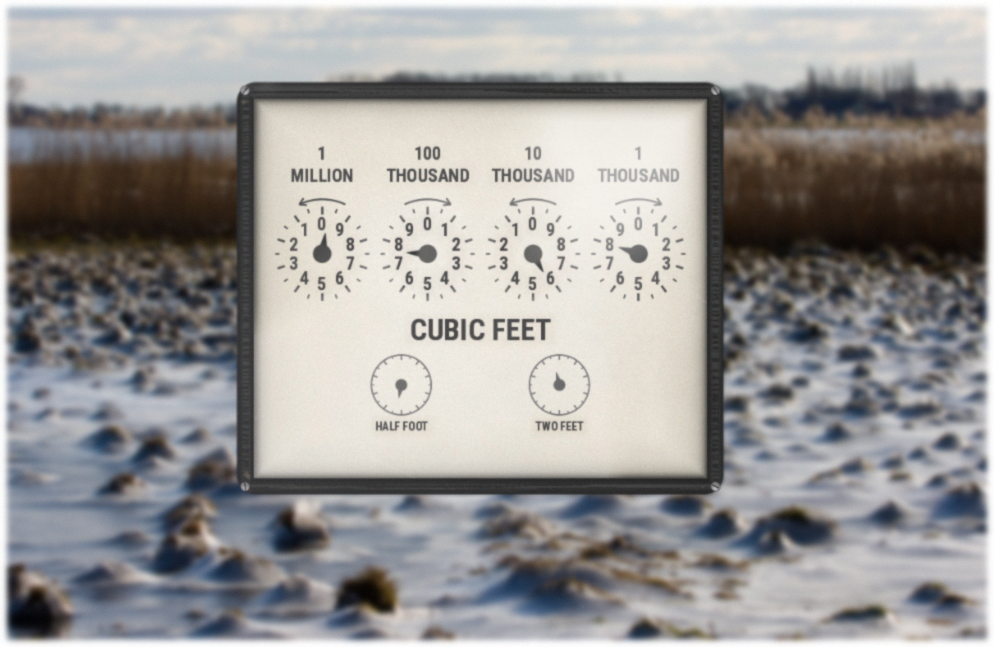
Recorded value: 975800,ft³
